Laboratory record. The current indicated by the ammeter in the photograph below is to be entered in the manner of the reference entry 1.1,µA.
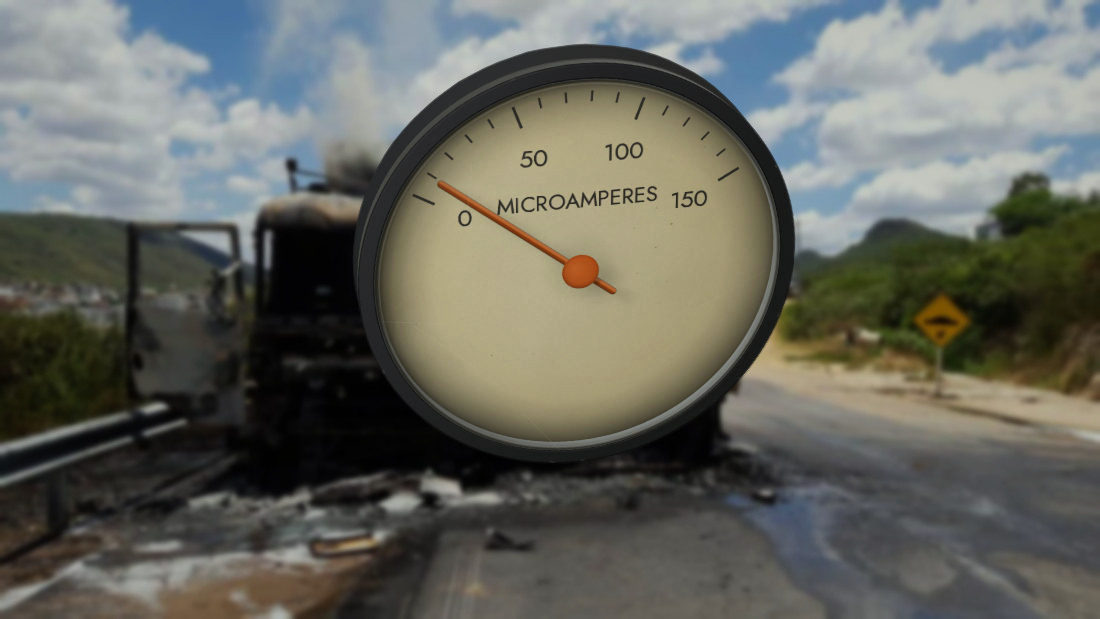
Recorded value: 10,µA
